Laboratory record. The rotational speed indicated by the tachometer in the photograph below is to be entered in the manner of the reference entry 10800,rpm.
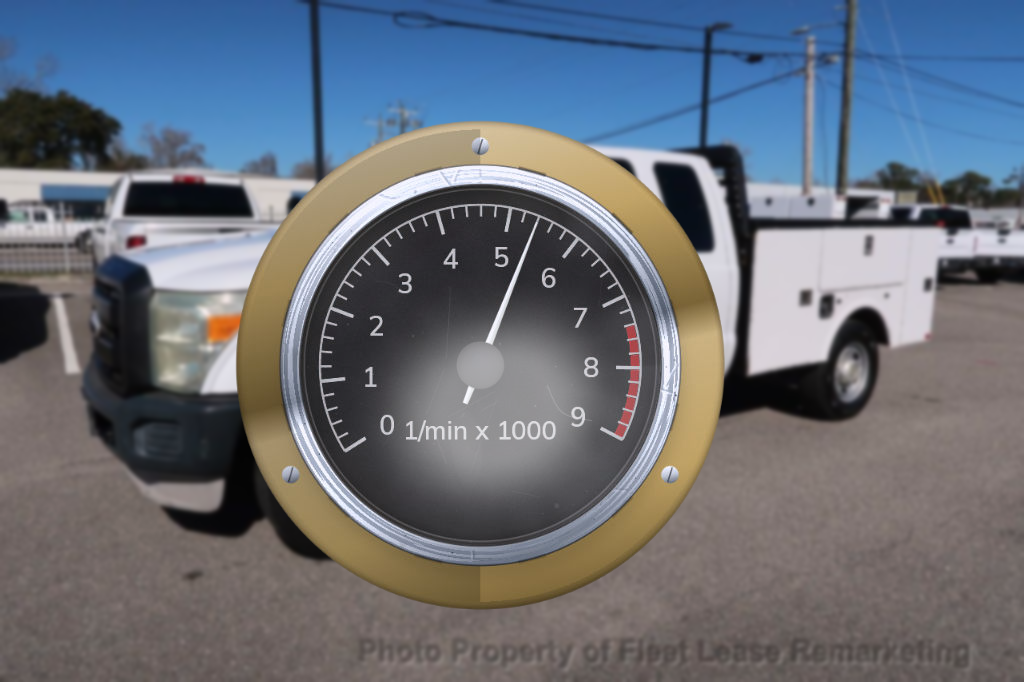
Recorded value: 5400,rpm
